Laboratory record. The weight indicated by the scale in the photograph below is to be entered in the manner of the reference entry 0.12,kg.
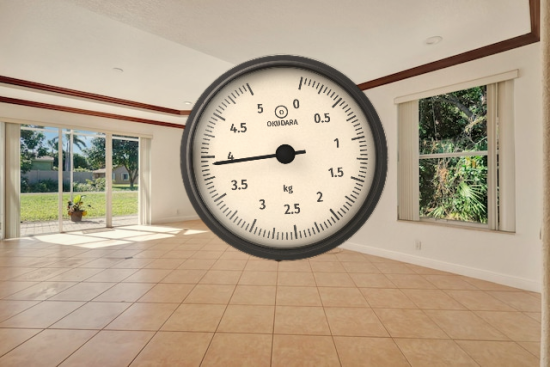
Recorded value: 3.9,kg
